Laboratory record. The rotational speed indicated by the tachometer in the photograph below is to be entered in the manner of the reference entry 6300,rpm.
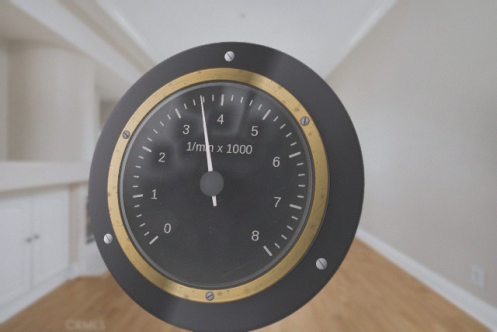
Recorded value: 3600,rpm
